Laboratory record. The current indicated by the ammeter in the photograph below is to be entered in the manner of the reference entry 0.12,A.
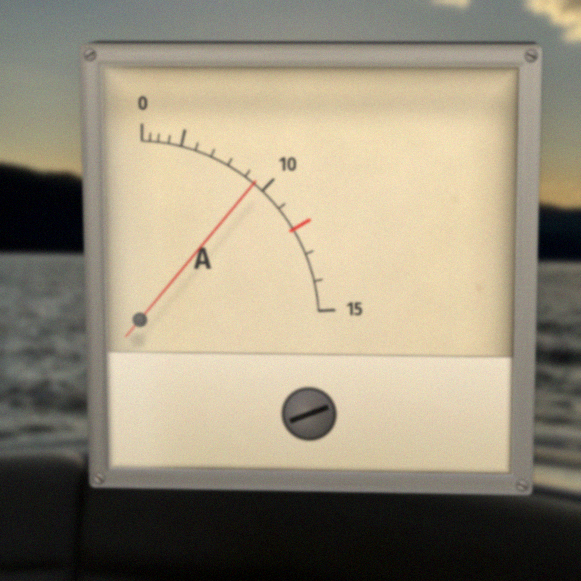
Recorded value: 9.5,A
